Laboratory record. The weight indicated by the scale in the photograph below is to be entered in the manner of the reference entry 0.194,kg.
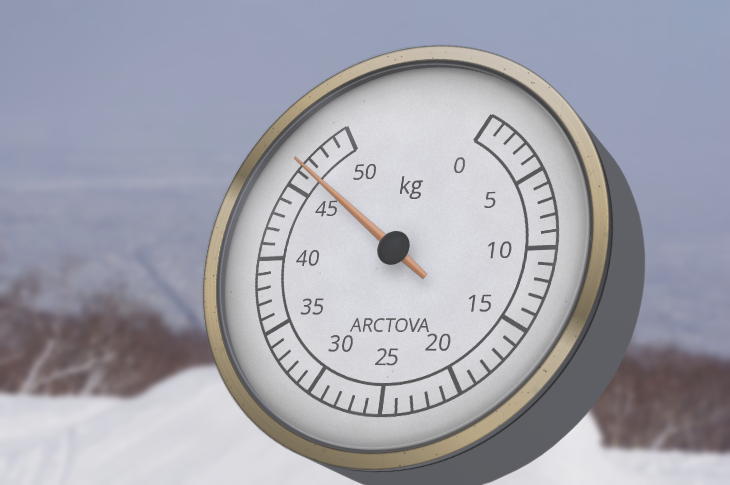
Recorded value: 46.5,kg
